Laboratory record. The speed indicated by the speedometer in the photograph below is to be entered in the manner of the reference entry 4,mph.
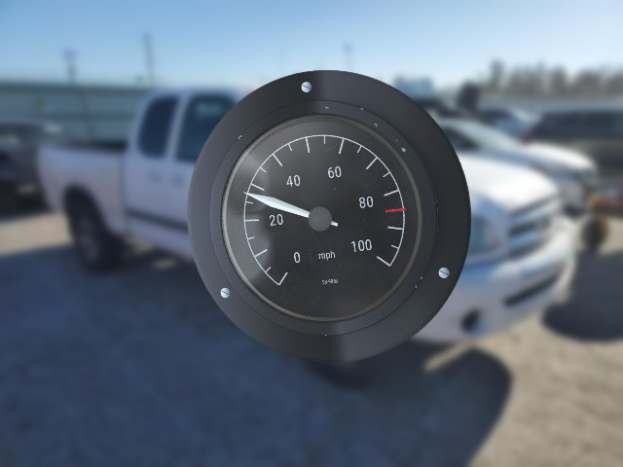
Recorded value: 27.5,mph
